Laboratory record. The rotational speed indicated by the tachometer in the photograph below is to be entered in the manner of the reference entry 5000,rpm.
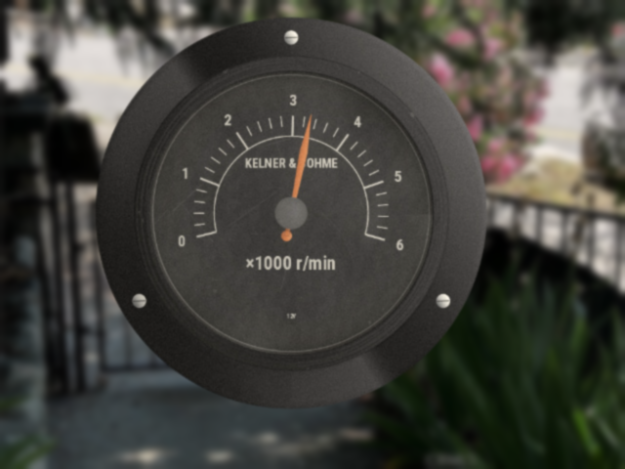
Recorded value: 3300,rpm
